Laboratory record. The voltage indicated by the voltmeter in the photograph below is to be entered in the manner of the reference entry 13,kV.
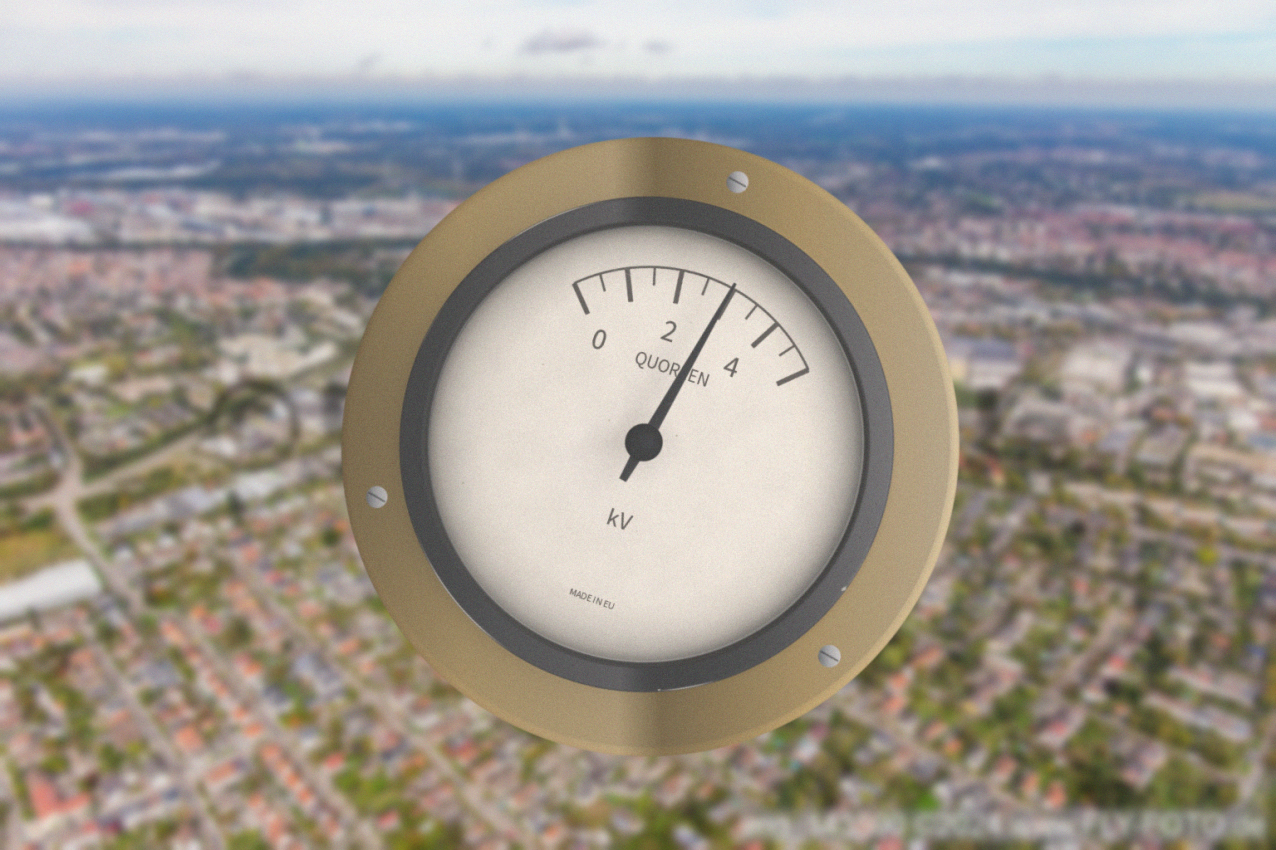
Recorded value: 3,kV
